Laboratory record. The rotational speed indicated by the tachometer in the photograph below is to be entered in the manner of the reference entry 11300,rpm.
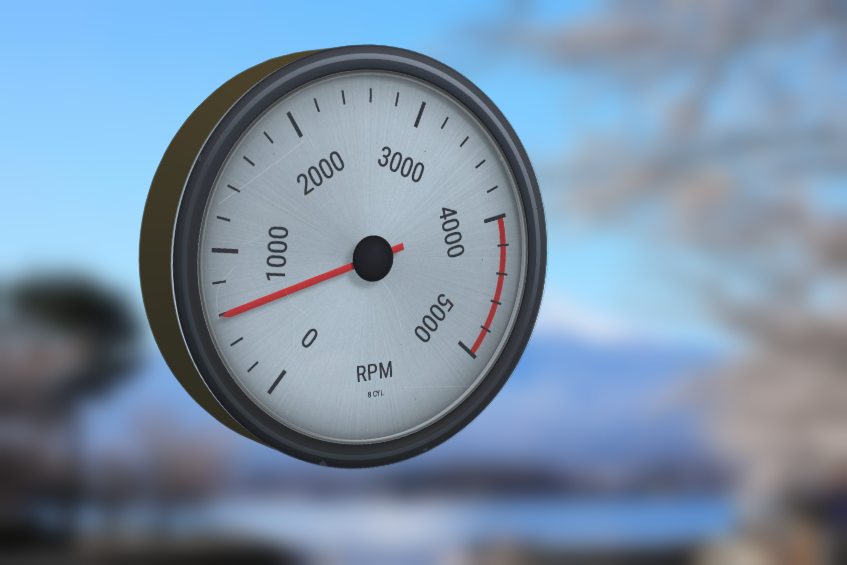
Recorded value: 600,rpm
